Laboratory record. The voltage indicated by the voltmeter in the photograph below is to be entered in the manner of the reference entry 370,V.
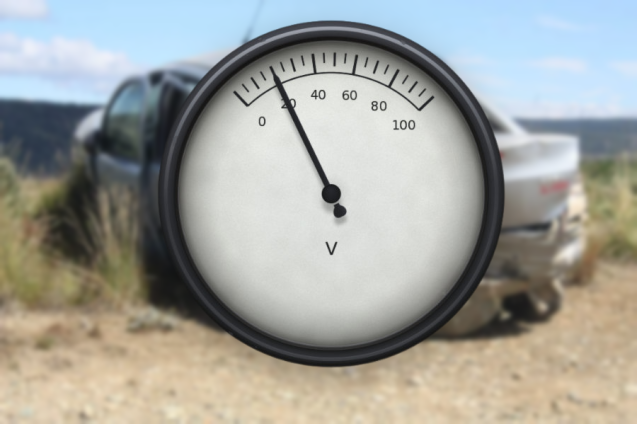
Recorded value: 20,V
